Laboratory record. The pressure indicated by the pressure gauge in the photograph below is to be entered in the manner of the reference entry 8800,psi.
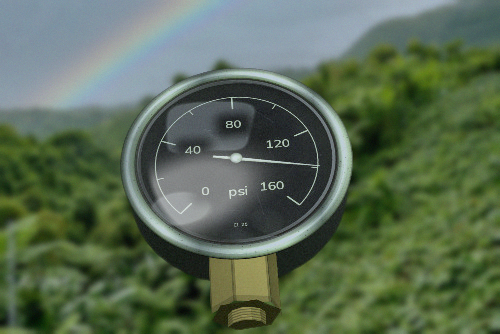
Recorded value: 140,psi
